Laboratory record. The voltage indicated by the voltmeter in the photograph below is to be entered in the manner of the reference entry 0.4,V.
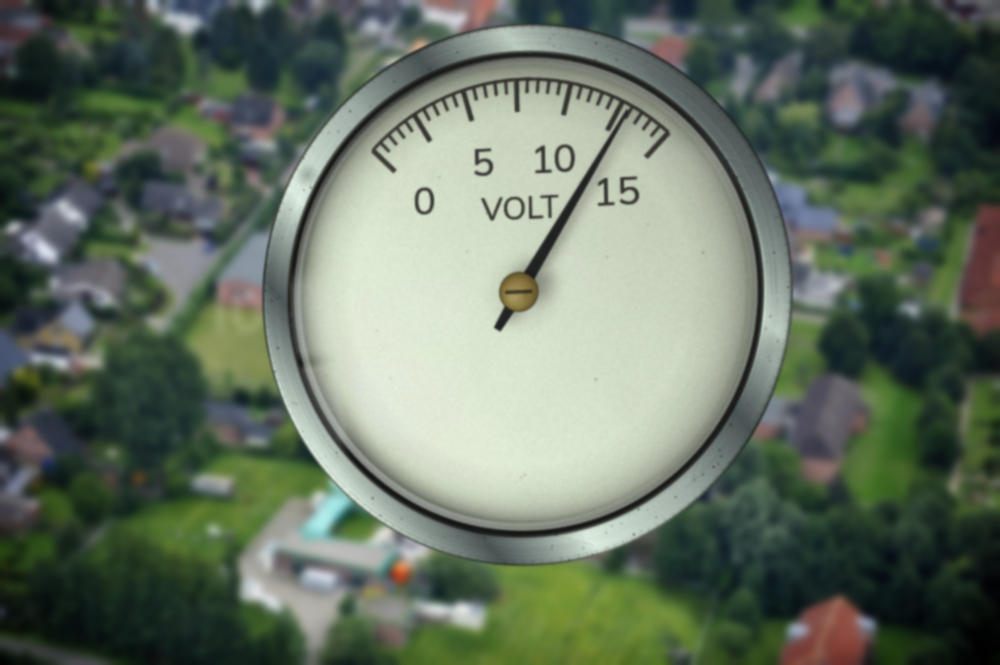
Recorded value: 13,V
